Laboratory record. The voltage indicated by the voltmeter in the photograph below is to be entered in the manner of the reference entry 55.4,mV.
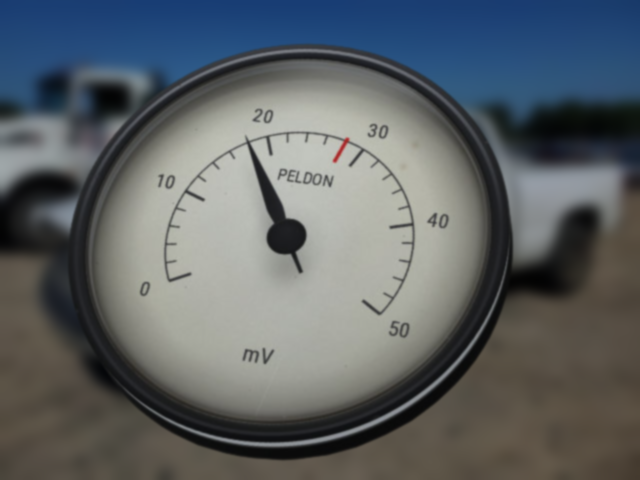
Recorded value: 18,mV
